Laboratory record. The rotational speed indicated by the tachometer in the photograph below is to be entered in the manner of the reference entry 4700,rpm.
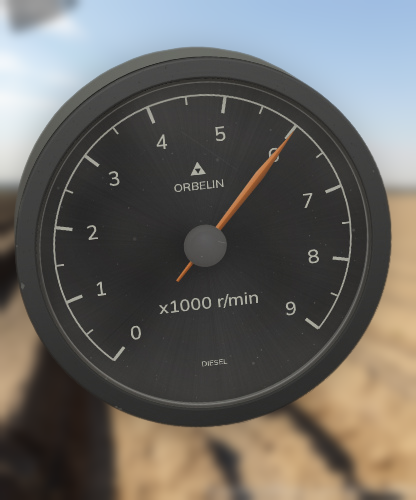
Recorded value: 6000,rpm
